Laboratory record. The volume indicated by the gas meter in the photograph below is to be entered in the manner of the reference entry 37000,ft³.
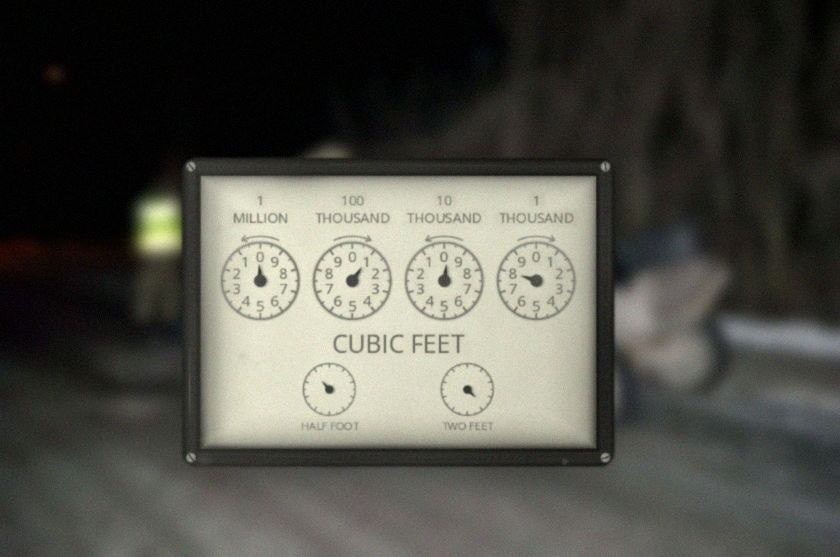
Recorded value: 9800,ft³
